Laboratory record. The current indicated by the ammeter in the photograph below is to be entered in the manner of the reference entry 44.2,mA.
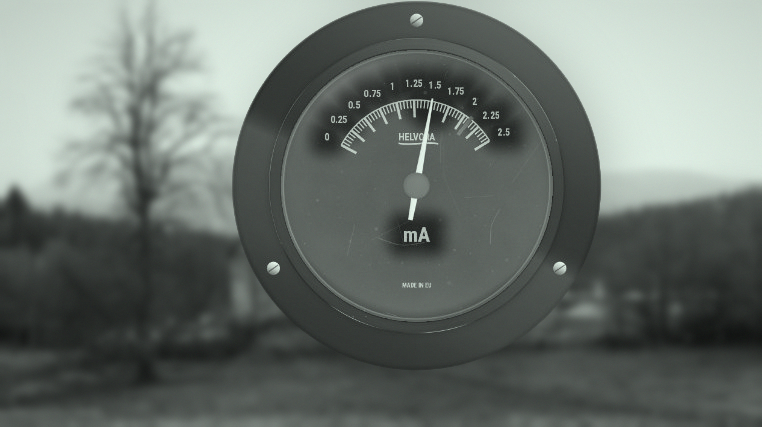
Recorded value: 1.5,mA
